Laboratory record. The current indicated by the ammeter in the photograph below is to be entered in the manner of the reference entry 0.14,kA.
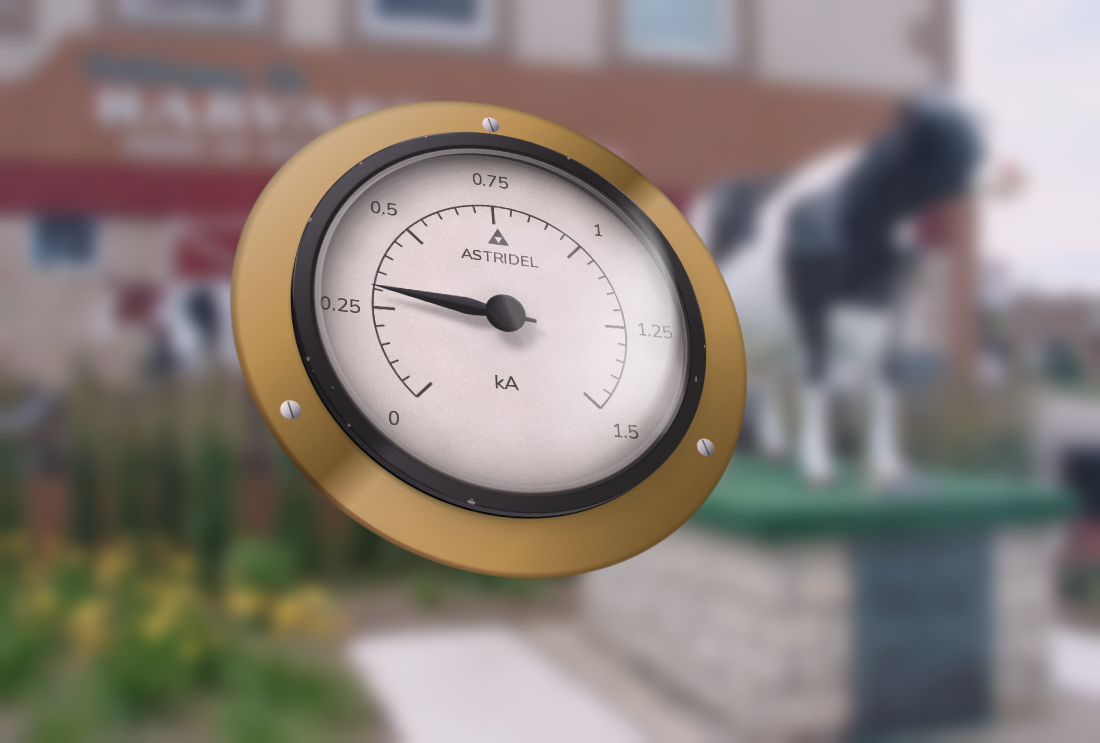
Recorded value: 0.3,kA
